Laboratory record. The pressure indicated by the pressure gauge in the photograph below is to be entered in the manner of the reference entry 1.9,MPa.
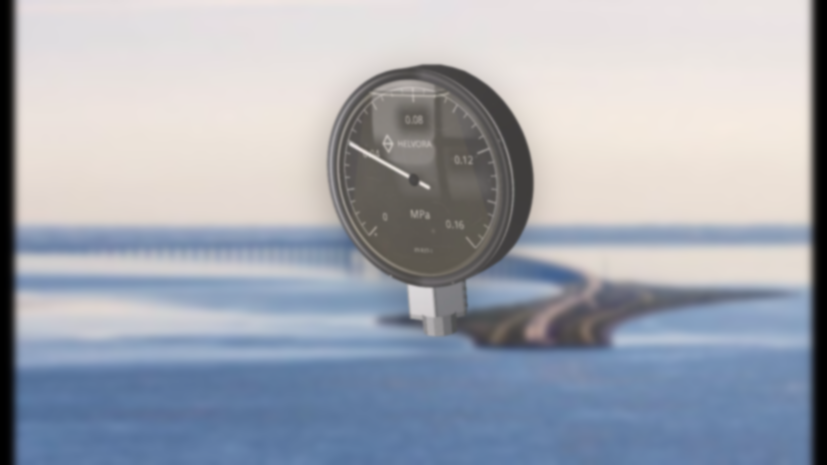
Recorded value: 0.04,MPa
